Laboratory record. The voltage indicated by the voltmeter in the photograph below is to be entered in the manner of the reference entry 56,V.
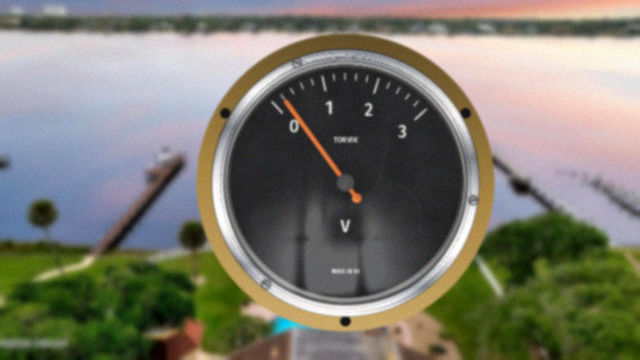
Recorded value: 0.2,V
